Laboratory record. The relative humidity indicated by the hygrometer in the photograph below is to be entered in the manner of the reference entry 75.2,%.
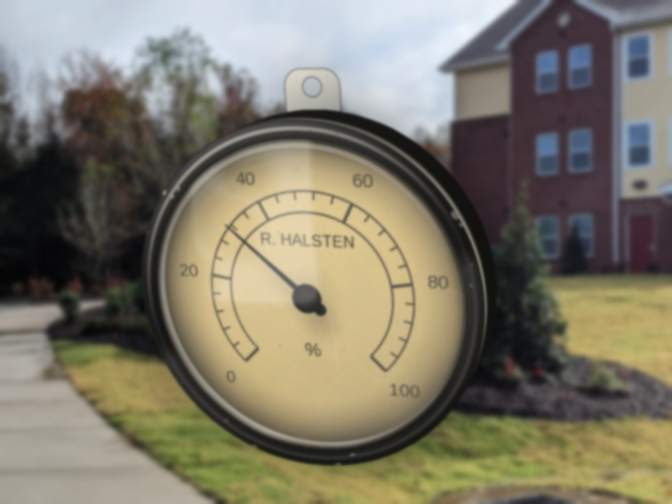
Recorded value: 32,%
